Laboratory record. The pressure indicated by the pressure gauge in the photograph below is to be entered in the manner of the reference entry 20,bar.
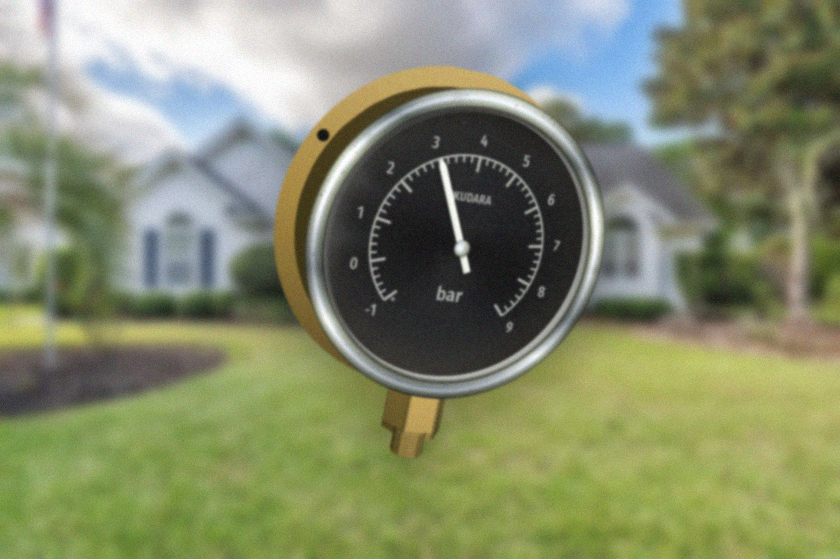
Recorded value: 3,bar
